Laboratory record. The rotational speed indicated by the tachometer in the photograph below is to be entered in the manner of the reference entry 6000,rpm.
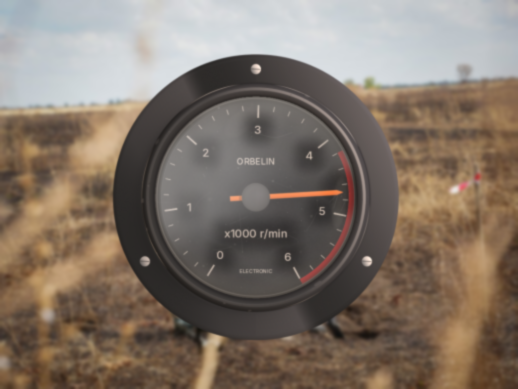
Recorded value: 4700,rpm
